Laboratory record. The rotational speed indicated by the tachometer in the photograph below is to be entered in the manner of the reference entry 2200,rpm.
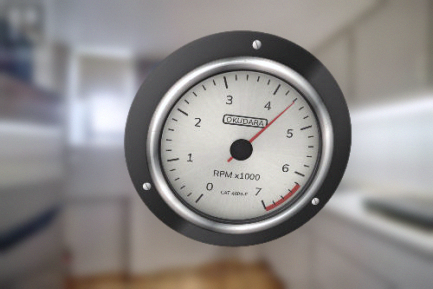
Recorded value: 4400,rpm
